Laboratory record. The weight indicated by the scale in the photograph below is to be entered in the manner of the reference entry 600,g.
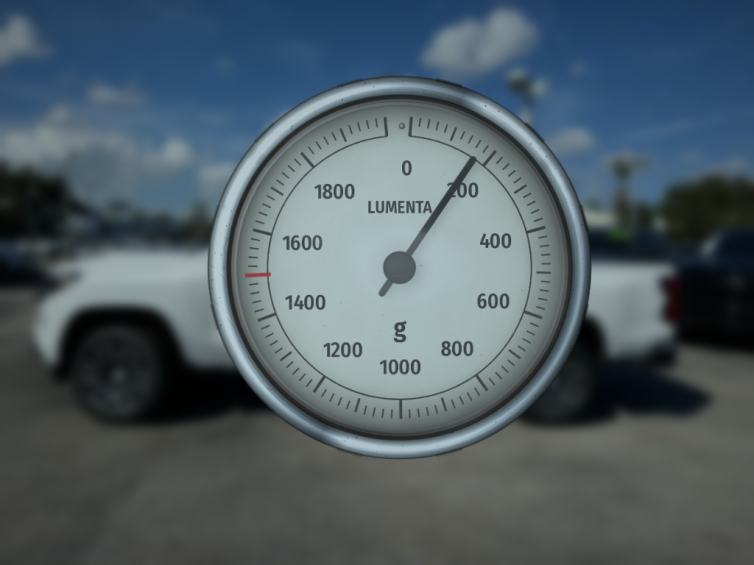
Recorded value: 170,g
